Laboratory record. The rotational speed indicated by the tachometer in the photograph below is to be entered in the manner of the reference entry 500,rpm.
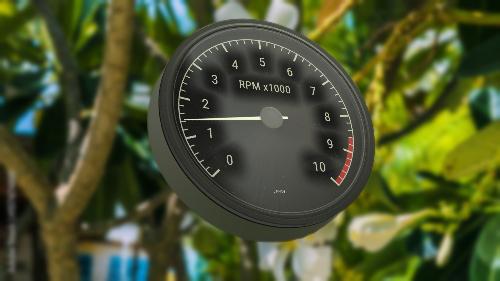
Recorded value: 1400,rpm
